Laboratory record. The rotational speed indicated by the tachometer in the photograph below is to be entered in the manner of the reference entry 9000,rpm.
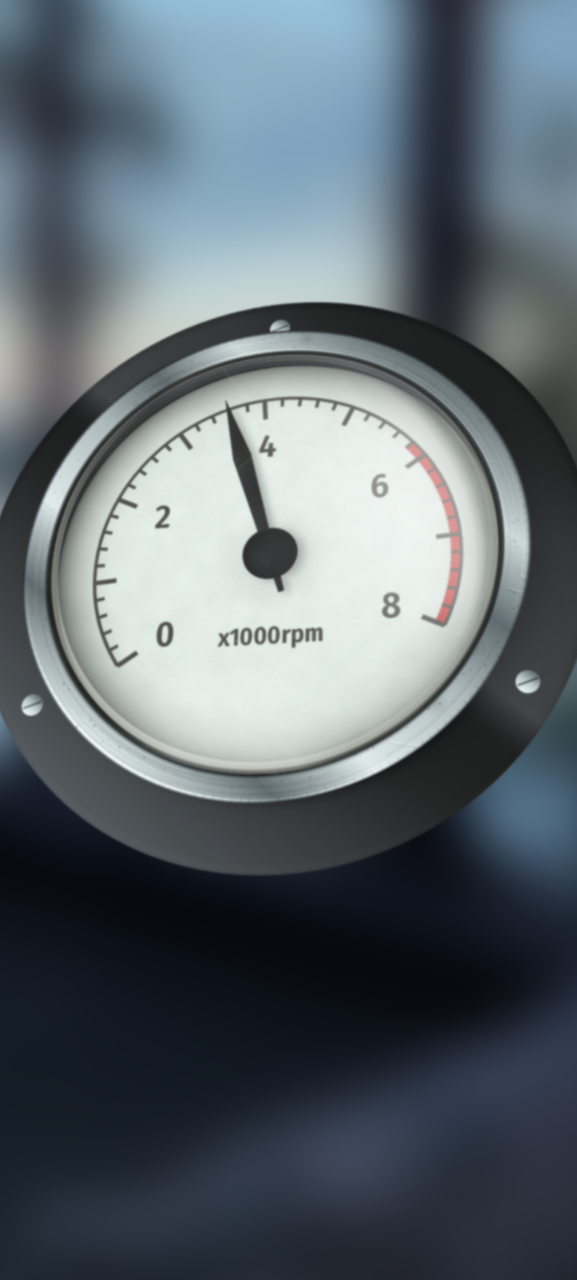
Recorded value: 3600,rpm
